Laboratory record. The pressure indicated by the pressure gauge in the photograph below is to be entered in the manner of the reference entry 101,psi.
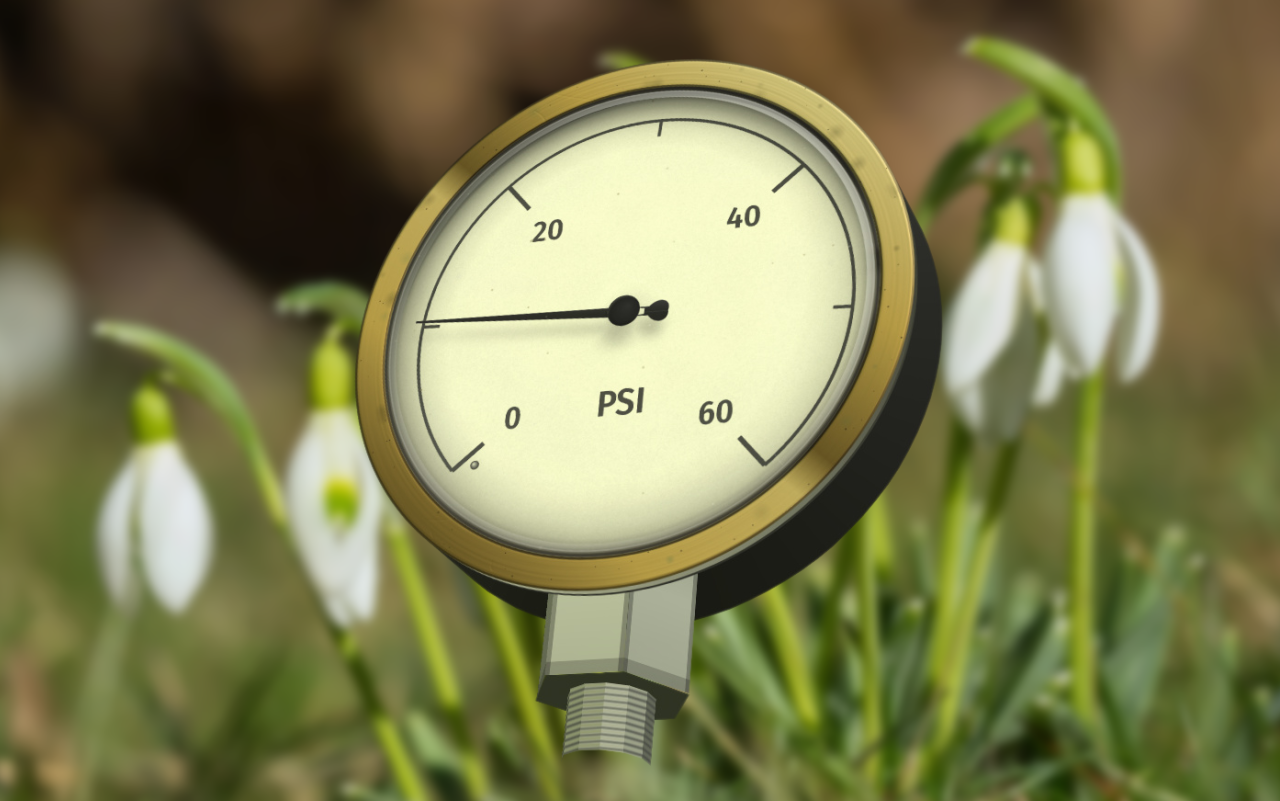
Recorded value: 10,psi
